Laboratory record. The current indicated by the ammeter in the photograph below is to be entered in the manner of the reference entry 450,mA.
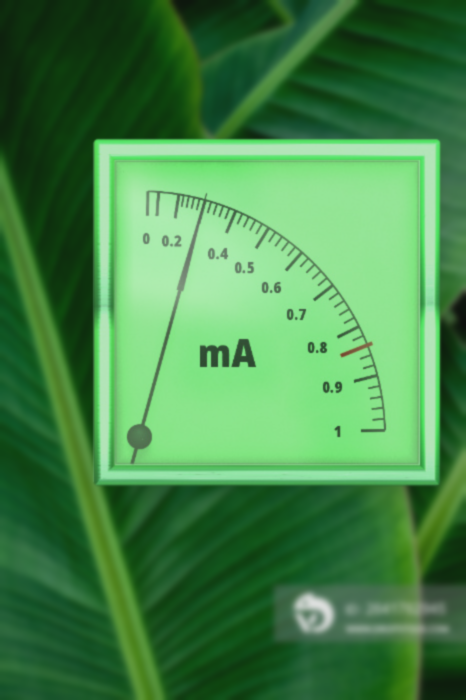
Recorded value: 0.3,mA
